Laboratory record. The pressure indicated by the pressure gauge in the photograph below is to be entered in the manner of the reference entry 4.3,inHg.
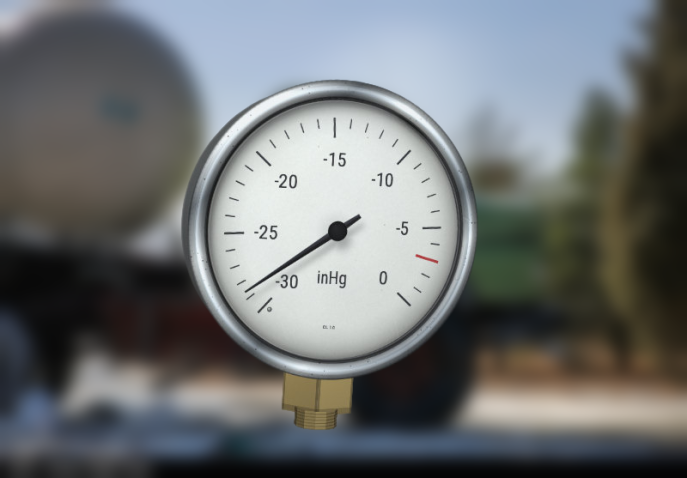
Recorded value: -28.5,inHg
